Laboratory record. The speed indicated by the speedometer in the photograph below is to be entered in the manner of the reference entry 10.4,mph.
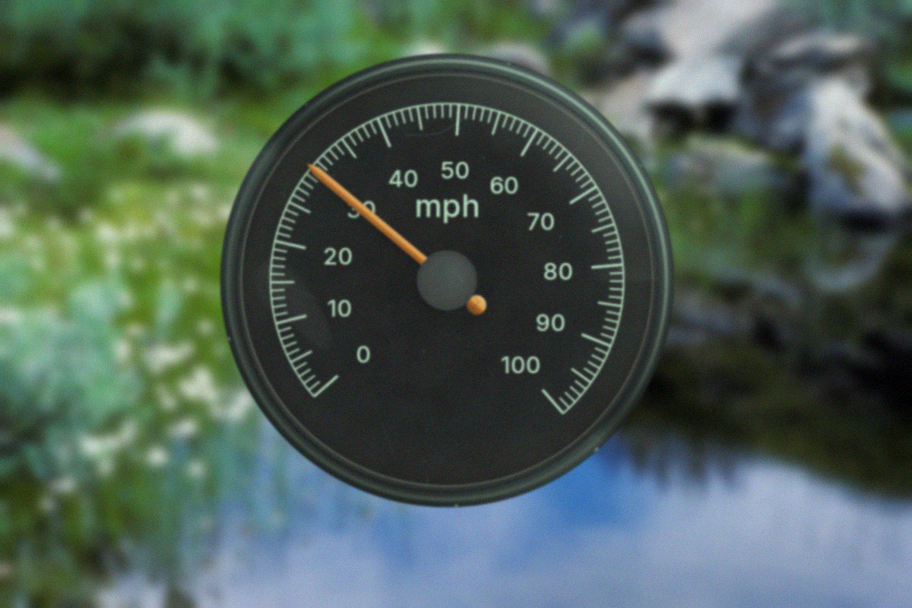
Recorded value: 30,mph
